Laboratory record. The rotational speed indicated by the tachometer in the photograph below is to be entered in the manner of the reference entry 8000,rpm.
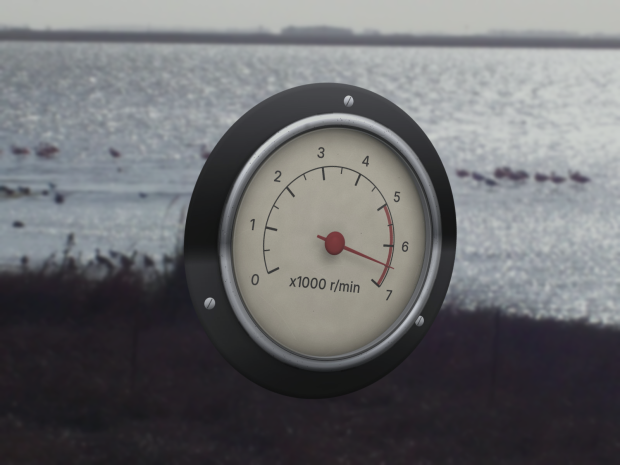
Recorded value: 6500,rpm
